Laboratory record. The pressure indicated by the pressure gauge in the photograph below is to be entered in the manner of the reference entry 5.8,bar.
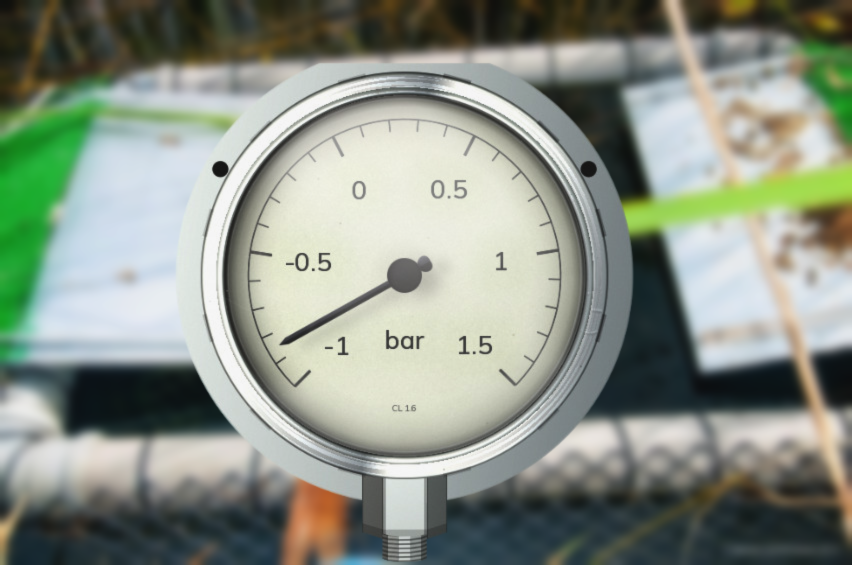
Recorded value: -0.85,bar
